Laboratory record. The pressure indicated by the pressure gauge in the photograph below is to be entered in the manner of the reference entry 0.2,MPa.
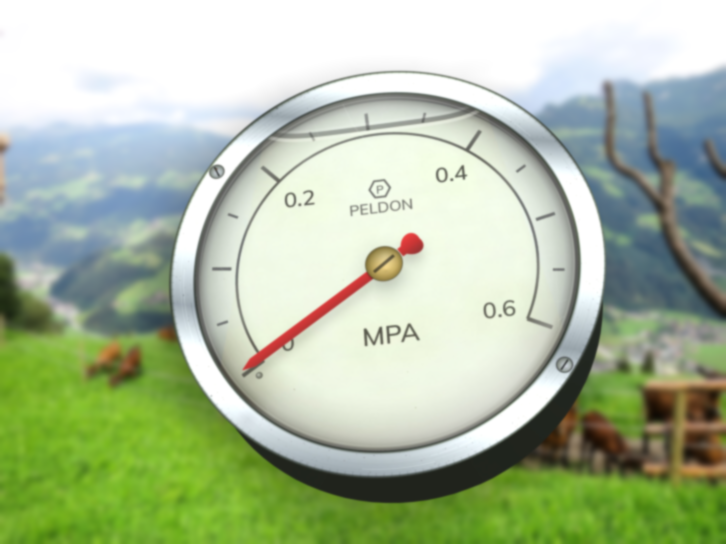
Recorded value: 0,MPa
